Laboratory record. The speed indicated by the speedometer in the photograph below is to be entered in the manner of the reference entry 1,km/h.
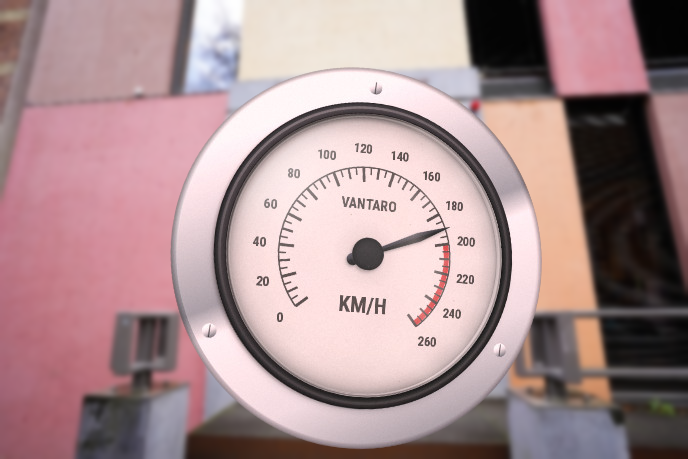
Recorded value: 190,km/h
